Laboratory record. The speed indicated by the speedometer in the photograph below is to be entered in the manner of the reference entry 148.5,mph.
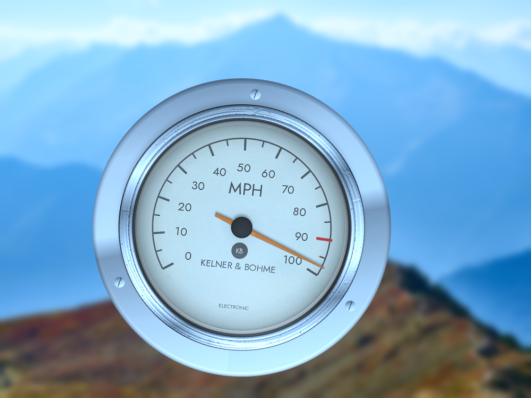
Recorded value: 97.5,mph
